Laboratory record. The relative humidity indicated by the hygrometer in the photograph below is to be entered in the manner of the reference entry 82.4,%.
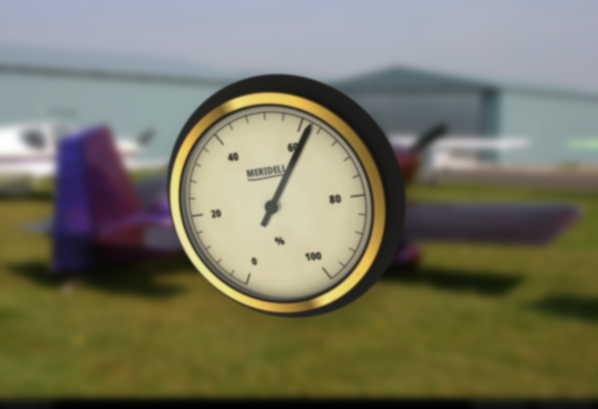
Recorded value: 62,%
